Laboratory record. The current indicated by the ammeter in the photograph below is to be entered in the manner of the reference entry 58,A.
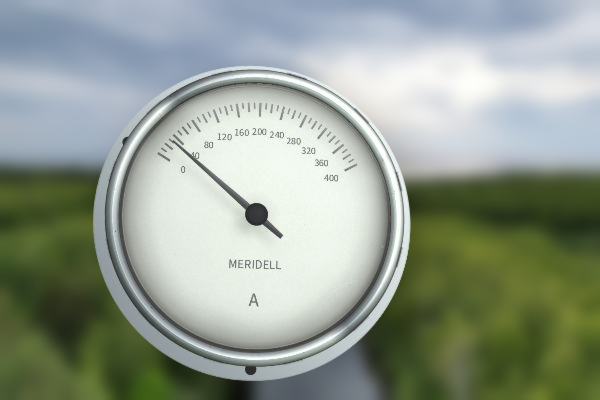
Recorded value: 30,A
